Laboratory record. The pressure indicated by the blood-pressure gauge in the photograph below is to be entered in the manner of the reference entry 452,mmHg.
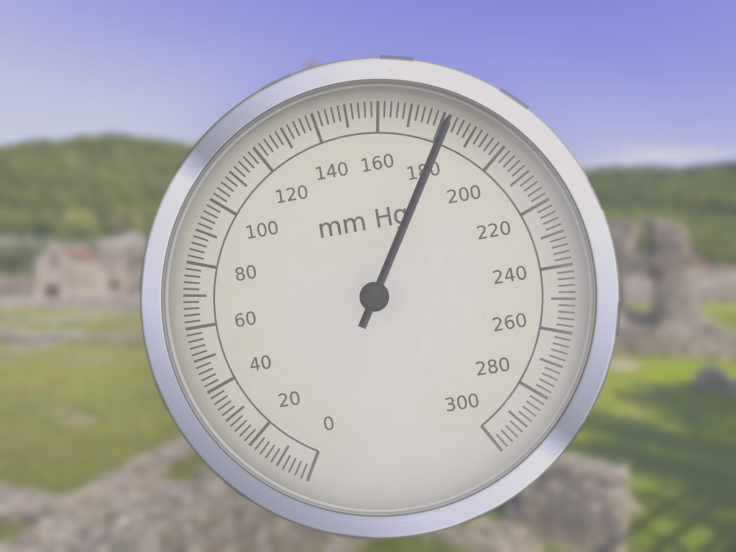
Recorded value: 182,mmHg
